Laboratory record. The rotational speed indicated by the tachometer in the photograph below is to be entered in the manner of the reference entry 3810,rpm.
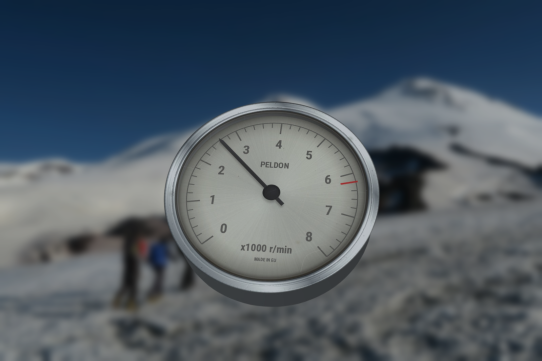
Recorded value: 2600,rpm
